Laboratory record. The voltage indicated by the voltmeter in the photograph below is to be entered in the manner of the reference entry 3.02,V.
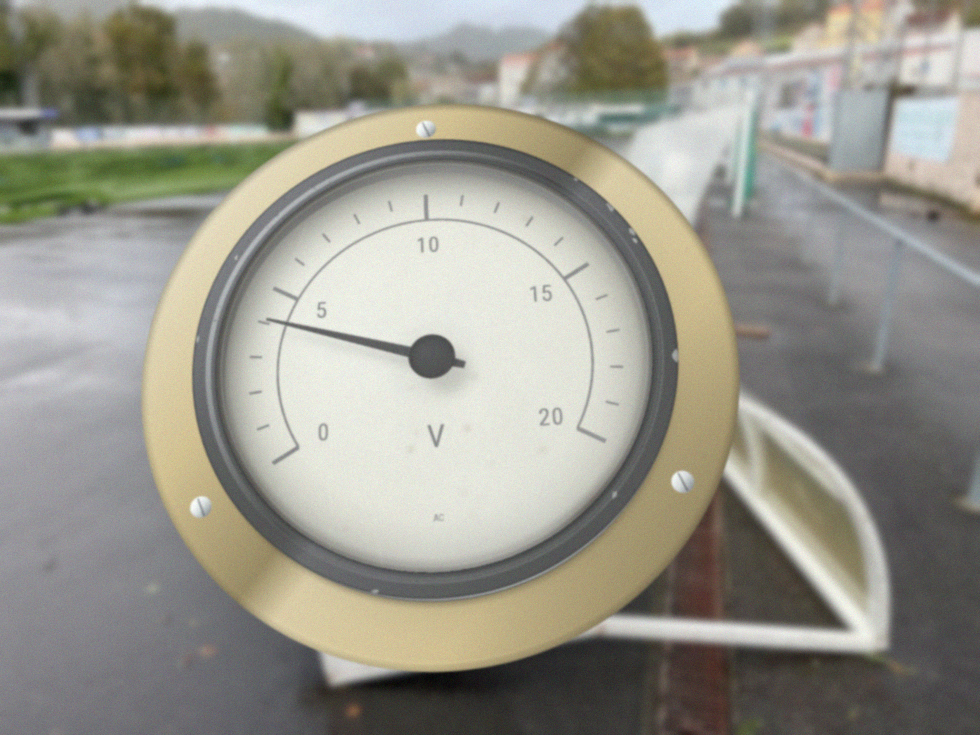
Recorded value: 4,V
